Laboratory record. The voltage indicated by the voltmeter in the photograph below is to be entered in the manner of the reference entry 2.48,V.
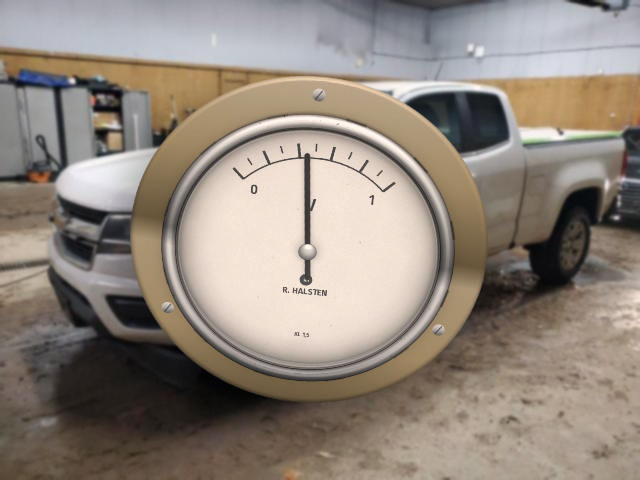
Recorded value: 0.45,V
